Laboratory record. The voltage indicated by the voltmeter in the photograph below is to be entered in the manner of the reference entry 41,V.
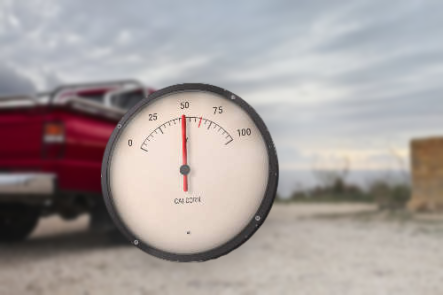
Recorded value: 50,V
